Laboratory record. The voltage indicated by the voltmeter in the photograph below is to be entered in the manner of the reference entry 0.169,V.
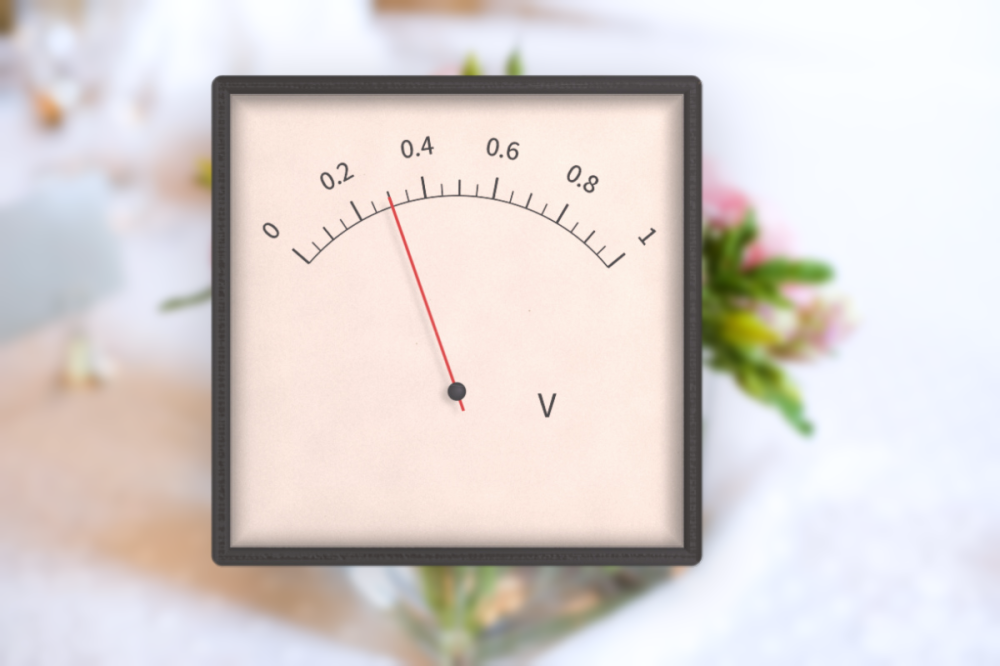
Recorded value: 0.3,V
